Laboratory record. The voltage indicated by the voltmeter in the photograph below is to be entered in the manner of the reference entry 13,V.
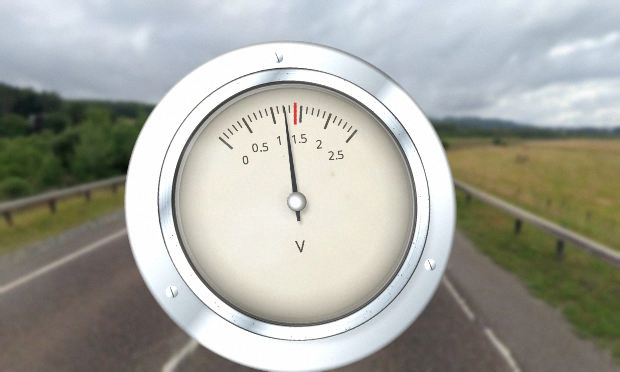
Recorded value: 1.2,V
